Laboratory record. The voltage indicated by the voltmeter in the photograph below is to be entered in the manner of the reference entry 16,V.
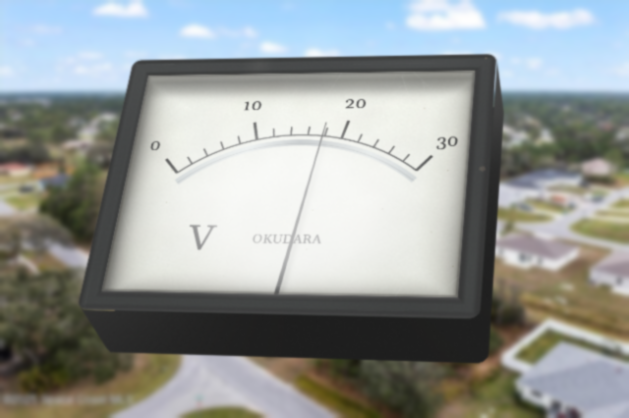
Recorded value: 18,V
